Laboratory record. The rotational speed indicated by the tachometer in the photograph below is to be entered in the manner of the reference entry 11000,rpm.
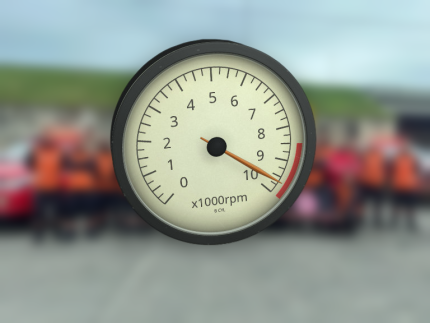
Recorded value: 9625,rpm
